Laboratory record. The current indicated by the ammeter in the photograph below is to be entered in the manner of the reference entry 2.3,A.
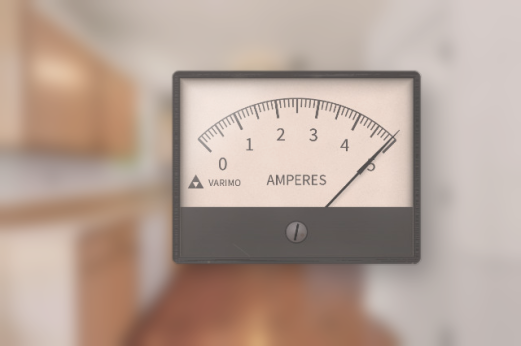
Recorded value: 4.9,A
